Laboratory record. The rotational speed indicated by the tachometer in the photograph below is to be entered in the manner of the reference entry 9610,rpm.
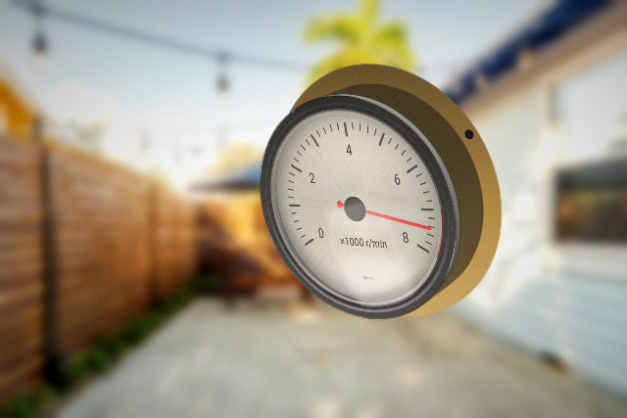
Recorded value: 7400,rpm
